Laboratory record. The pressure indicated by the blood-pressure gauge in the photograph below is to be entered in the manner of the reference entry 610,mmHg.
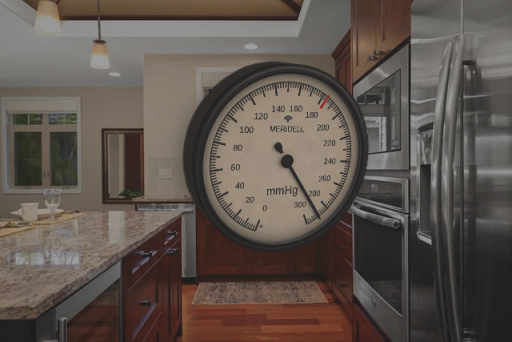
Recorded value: 290,mmHg
